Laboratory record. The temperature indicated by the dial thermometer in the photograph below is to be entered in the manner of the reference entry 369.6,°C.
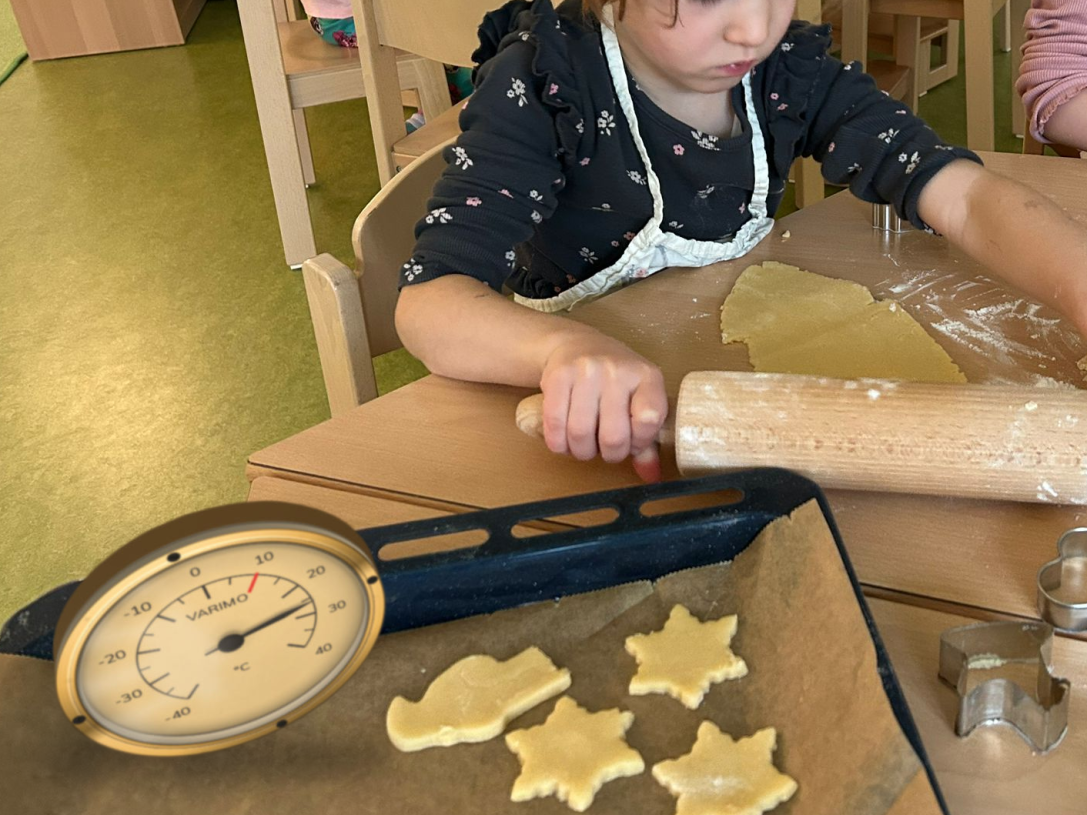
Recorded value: 25,°C
